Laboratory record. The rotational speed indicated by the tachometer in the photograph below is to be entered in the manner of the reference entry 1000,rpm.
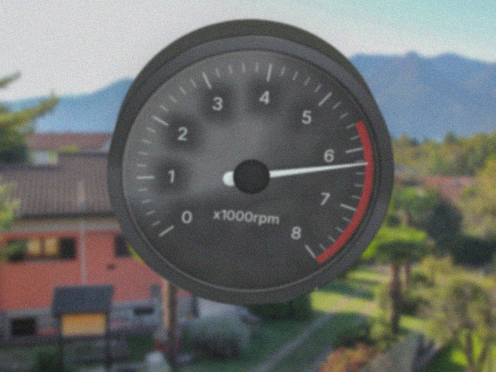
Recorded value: 6200,rpm
